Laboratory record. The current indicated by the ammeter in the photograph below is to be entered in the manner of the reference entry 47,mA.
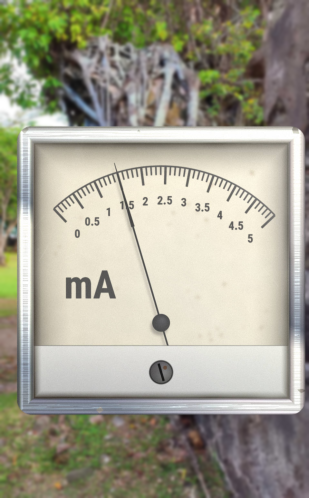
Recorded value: 1.5,mA
